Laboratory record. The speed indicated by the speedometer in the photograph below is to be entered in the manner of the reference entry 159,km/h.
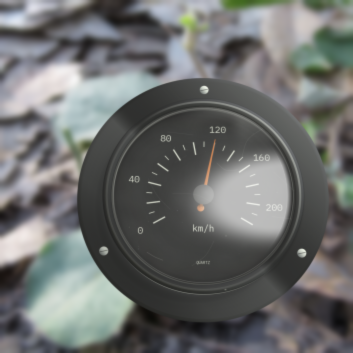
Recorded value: 120,km/h
